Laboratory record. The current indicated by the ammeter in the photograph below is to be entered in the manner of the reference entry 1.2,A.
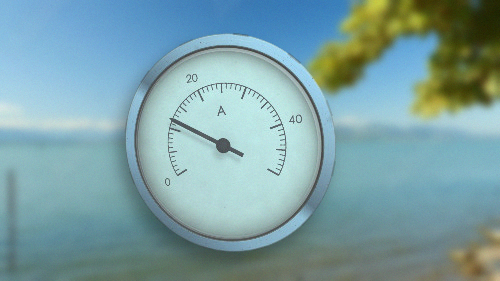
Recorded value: 12,A
